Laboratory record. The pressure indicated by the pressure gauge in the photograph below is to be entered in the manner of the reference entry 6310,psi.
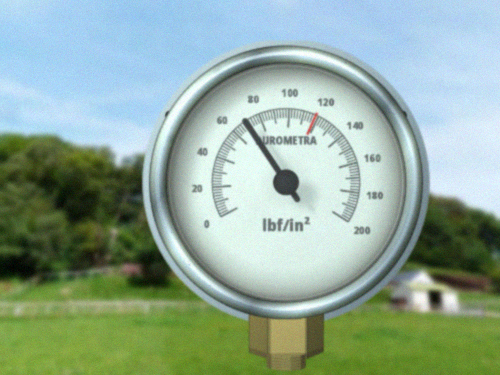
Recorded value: 70,psi
